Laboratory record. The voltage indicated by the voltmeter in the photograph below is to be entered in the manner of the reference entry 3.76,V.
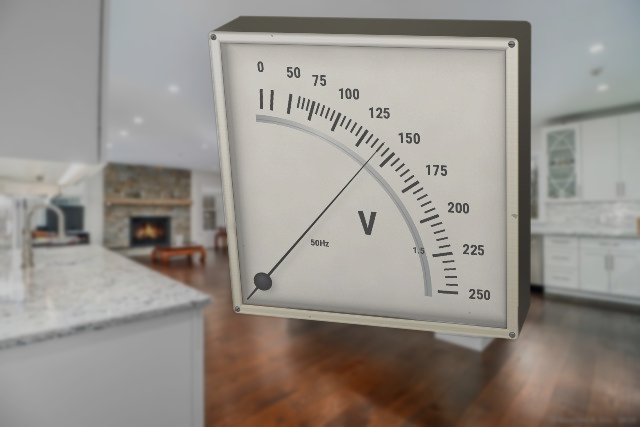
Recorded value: 140,V
